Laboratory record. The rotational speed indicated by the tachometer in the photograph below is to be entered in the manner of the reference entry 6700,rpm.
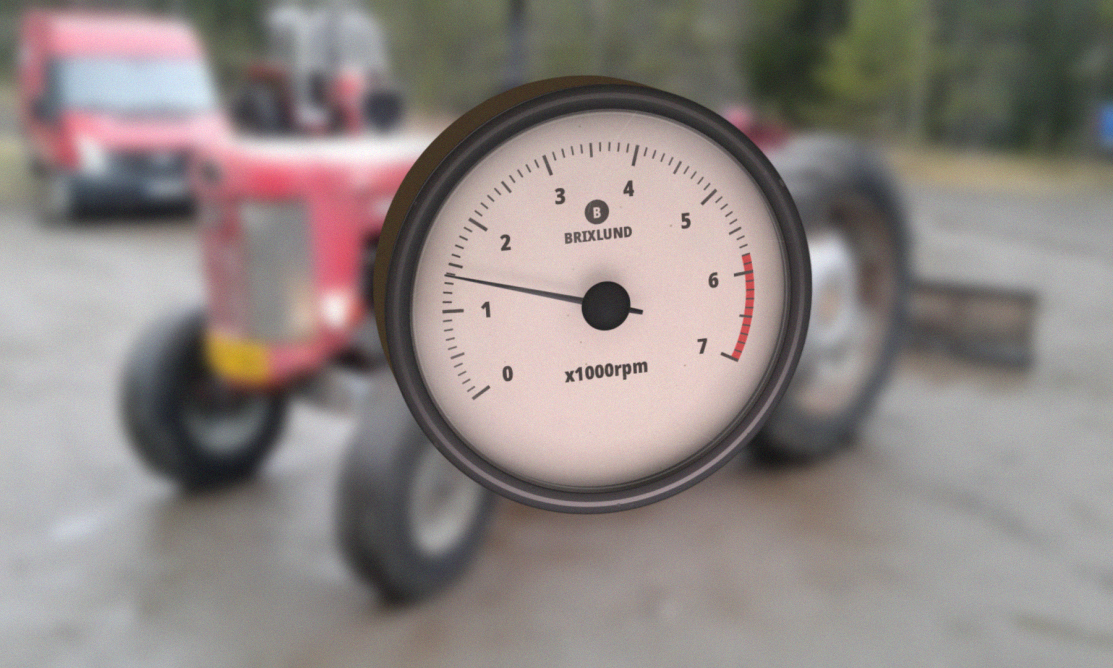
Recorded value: 1400,rpm
